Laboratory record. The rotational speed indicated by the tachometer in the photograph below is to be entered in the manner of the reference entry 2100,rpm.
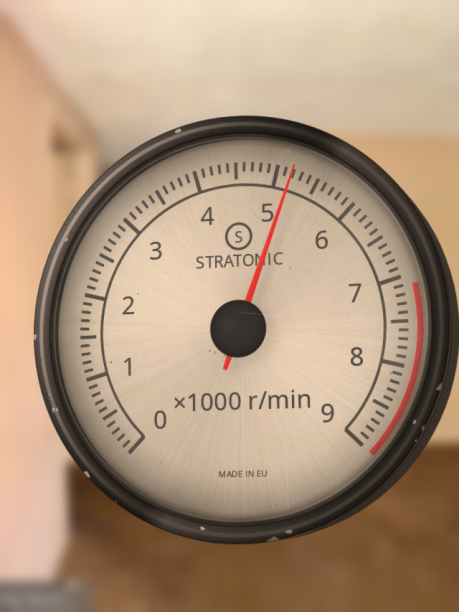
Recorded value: 5200,rpm
